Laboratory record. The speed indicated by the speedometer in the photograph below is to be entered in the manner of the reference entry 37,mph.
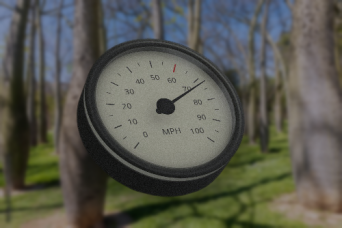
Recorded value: 72.5,mph
